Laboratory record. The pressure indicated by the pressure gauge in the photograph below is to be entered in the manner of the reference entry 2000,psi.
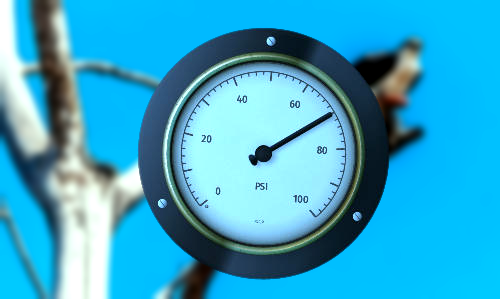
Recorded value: 70,psi
